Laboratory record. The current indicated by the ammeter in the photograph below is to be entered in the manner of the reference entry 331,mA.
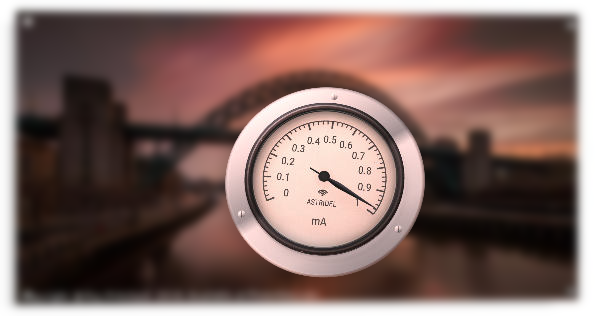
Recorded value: 0.98,mA
